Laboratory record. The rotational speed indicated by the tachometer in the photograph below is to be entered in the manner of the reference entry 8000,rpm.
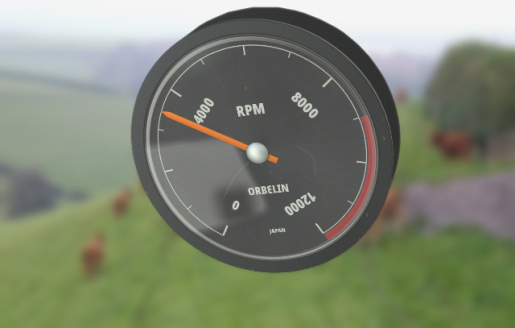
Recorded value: 3500,rpm
